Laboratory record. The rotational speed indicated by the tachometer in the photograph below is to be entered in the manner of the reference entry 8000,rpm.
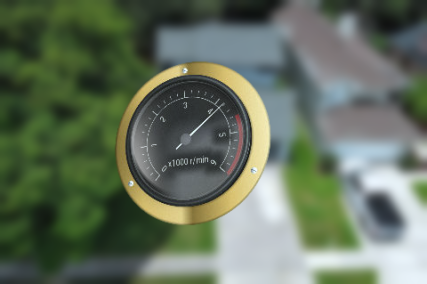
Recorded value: 4200,rpm
